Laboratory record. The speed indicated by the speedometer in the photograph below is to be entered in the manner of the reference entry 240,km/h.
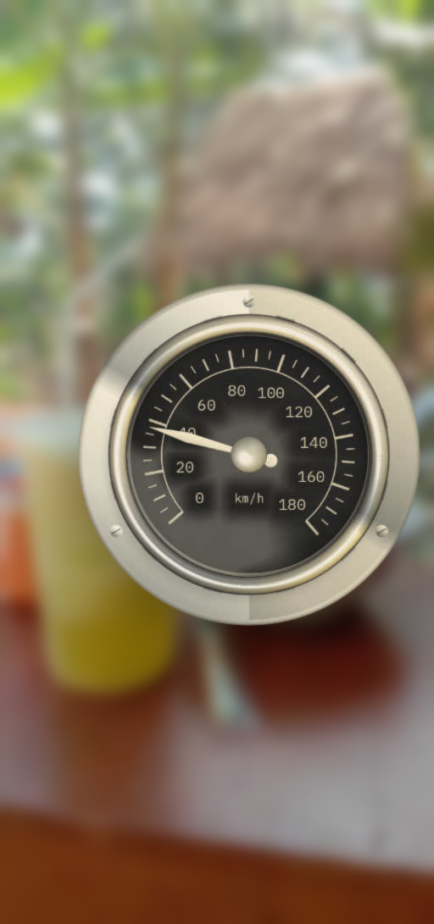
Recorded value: 37.5,km/h
